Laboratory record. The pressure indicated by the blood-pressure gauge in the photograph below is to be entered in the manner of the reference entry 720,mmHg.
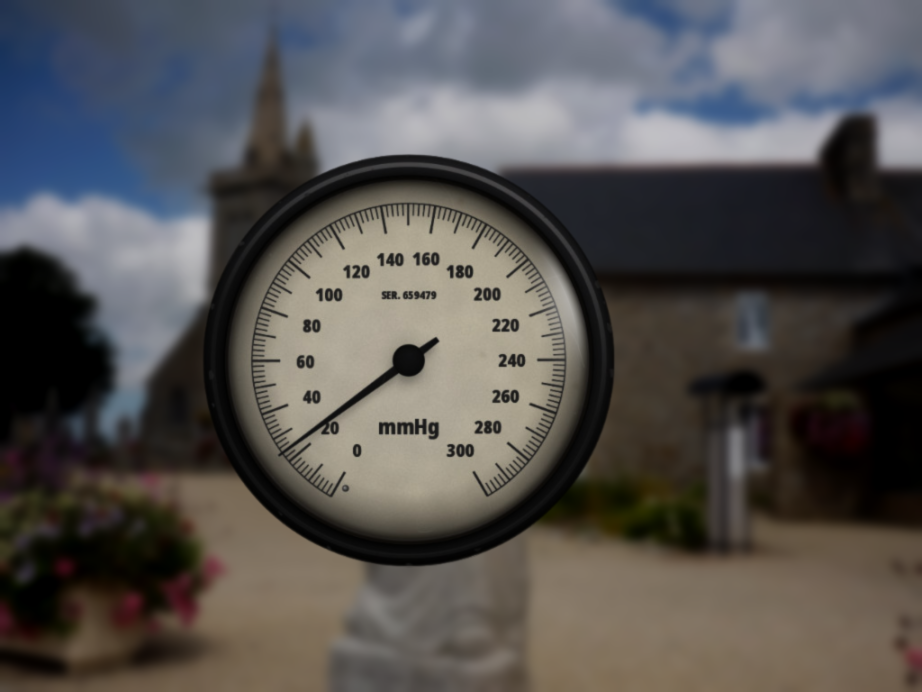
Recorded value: 24,mmHg
